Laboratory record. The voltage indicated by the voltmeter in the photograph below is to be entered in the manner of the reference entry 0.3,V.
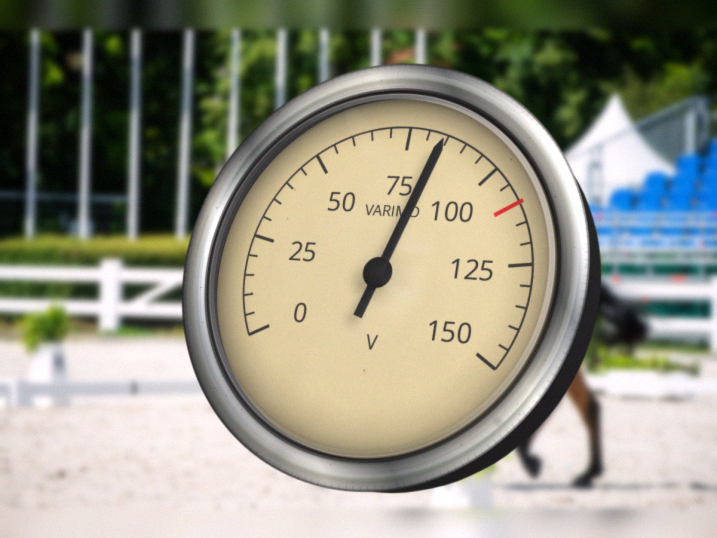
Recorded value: 85,V
